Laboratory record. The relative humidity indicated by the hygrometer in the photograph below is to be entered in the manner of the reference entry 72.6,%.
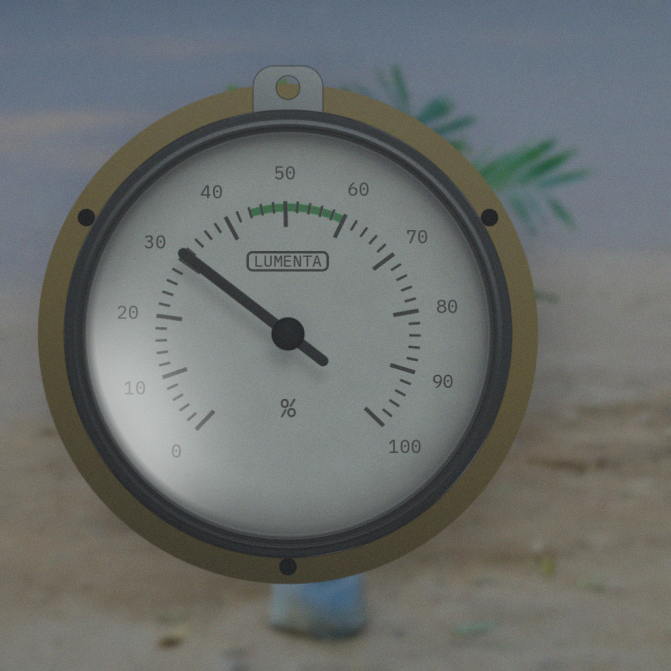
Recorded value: 31,%
